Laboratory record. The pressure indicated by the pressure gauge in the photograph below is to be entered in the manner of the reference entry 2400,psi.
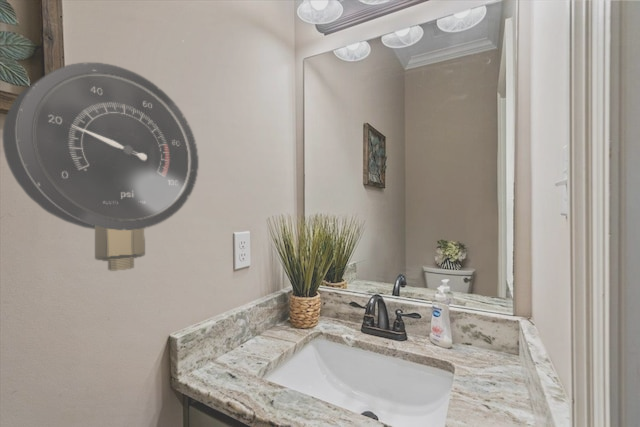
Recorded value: 20,psi
